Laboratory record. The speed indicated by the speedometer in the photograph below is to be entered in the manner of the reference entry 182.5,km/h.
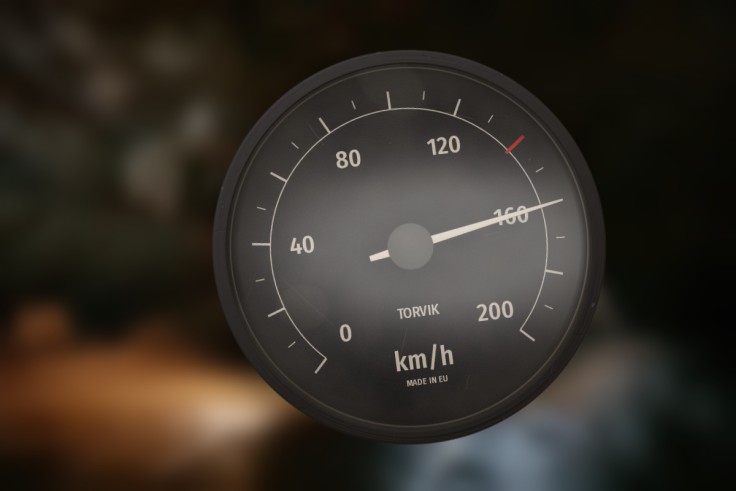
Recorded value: 160,km/h
